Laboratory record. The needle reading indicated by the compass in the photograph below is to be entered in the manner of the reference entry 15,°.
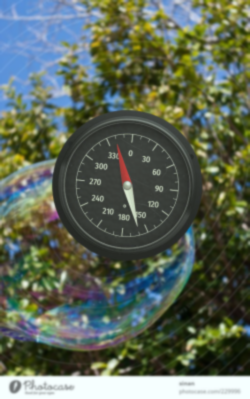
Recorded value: 340,°
